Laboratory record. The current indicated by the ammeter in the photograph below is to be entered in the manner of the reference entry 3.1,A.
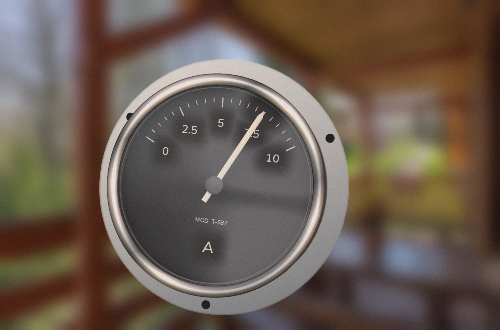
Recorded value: 7.5,A
